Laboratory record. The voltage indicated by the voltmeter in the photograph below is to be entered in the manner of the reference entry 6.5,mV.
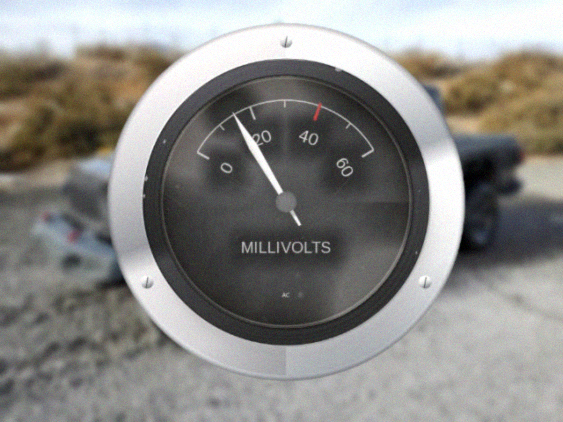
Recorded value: 15,mV
